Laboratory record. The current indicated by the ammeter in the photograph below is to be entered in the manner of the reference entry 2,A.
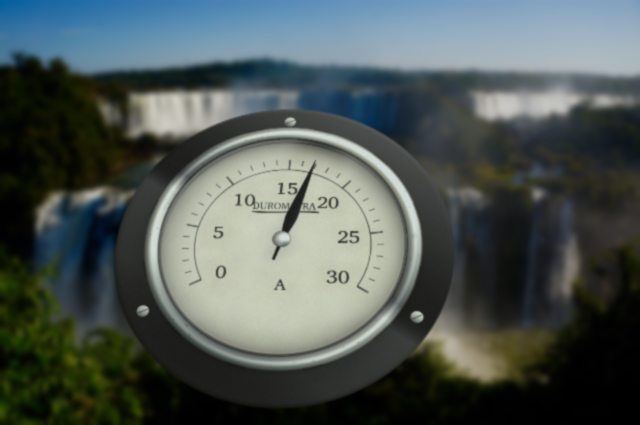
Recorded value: 17,A
